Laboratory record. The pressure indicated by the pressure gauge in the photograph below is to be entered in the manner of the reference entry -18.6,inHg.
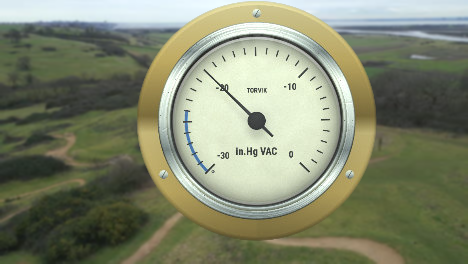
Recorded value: -20,inHg
